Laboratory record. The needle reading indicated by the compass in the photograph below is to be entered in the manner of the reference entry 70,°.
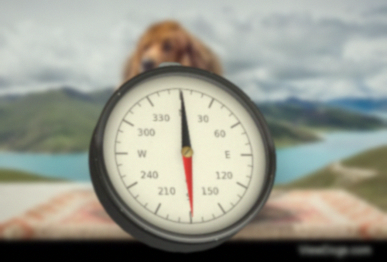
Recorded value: 180,°
